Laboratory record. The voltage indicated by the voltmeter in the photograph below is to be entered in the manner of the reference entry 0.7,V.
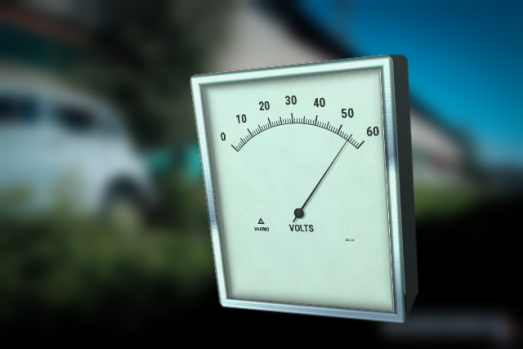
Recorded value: 55,V
